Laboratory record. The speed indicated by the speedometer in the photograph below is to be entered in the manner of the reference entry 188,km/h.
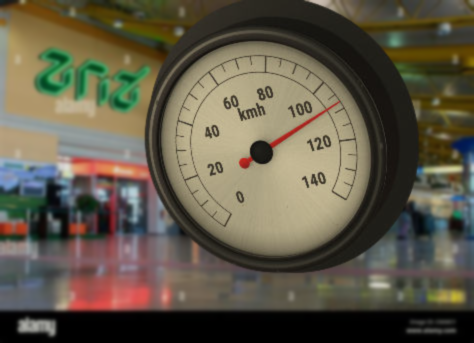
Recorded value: 107.5,km/h
